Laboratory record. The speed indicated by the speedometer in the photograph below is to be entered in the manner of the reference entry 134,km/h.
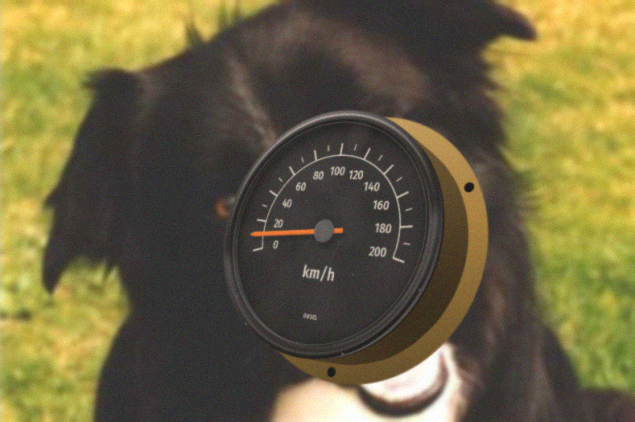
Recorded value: 10,km/h
